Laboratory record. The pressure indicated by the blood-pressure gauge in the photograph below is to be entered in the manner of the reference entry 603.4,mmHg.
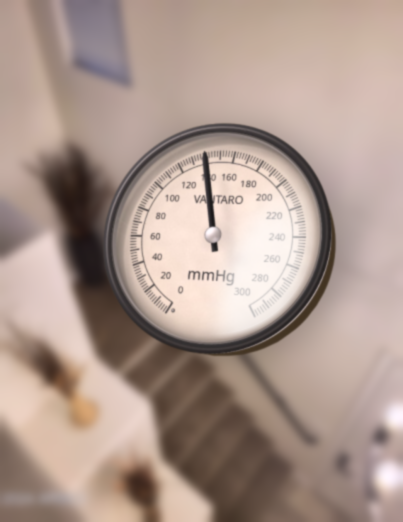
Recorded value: 140,mmHg
